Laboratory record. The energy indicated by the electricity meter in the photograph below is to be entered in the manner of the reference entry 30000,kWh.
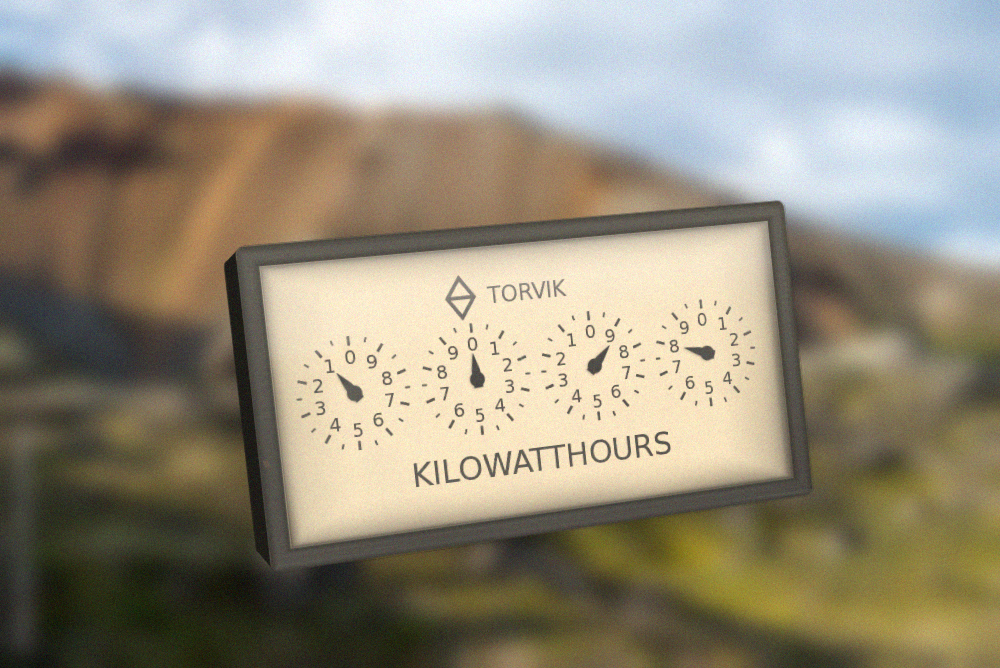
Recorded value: 988,kWh
